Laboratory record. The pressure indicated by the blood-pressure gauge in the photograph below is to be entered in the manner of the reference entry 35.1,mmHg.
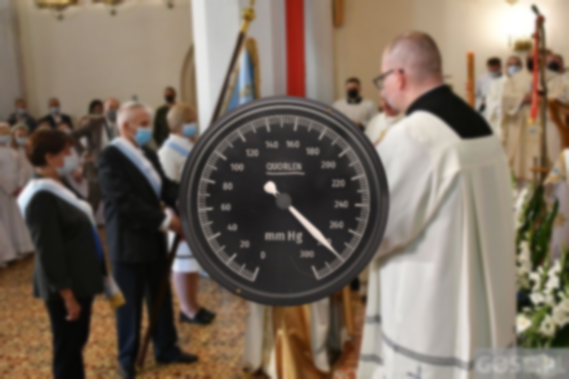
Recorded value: 280,mmHg
